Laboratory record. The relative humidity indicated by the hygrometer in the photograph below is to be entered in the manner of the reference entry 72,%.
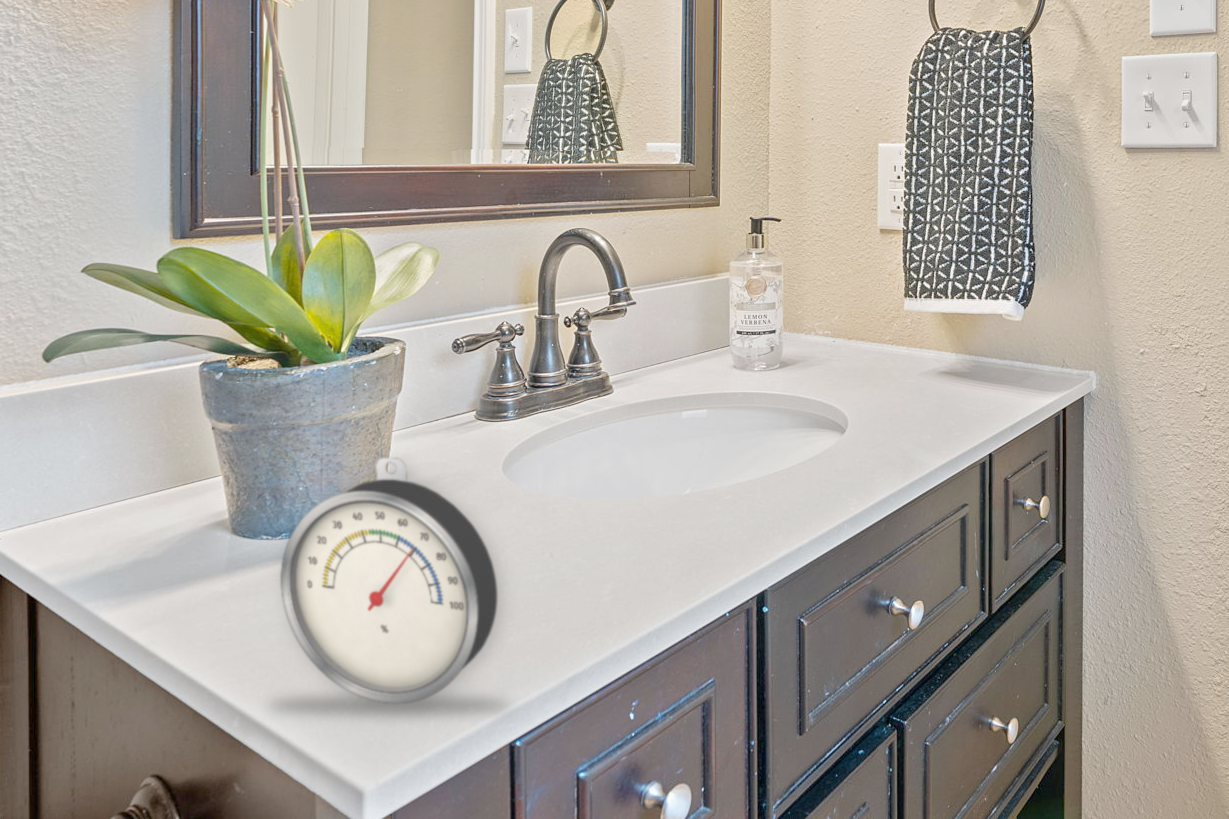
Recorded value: 70,%
